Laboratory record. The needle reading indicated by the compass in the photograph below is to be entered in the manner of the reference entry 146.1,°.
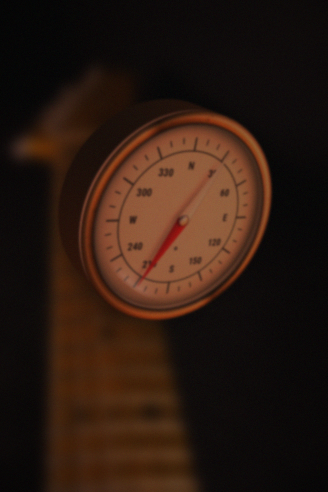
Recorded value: 210,°
